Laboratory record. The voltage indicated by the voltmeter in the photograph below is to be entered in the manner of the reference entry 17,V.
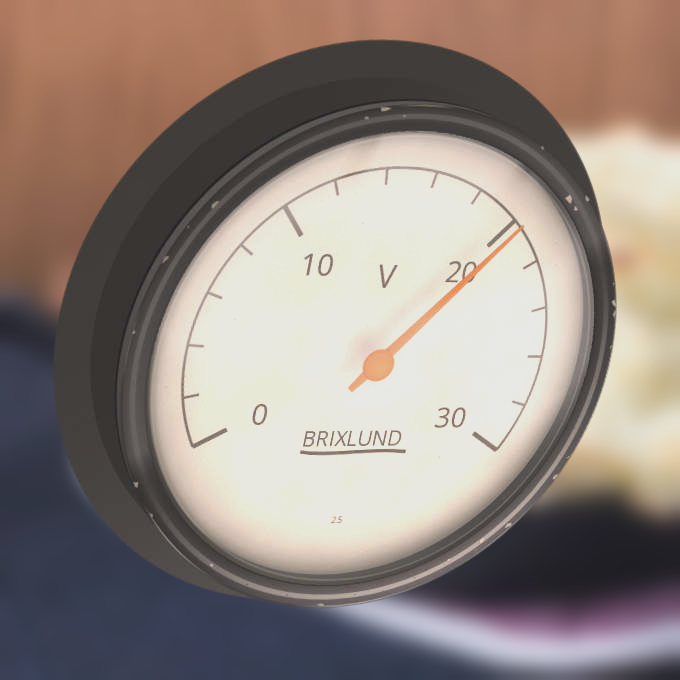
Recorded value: 20,V
